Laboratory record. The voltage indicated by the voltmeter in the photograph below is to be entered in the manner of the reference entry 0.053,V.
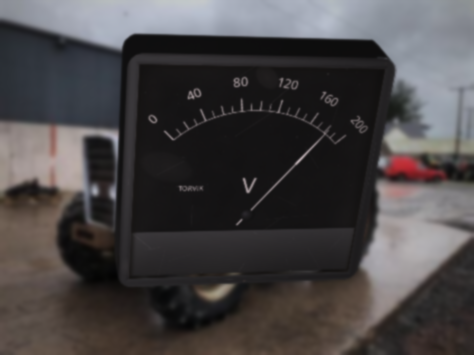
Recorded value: 180,V
